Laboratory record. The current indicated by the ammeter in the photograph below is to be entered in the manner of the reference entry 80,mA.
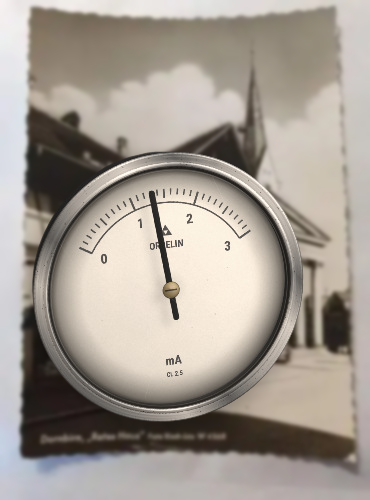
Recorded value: 1.3,mA
